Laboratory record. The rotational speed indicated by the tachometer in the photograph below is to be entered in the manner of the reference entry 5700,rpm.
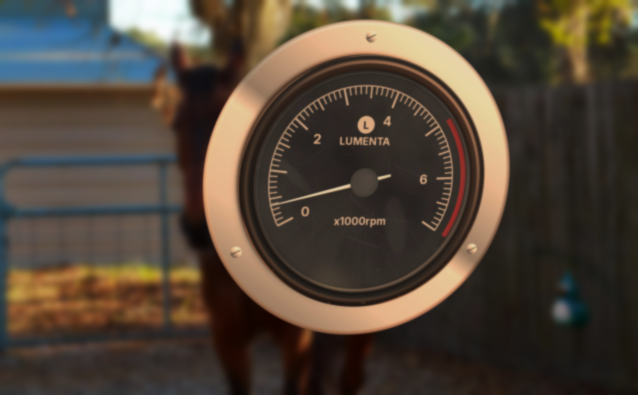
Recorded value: 400,rpm
